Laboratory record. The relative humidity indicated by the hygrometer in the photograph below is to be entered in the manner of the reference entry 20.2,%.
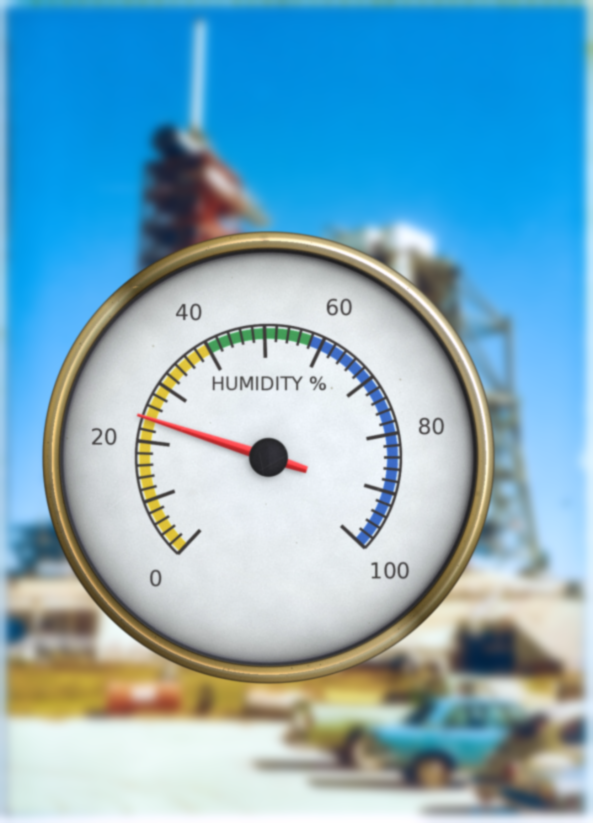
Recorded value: 24,%
